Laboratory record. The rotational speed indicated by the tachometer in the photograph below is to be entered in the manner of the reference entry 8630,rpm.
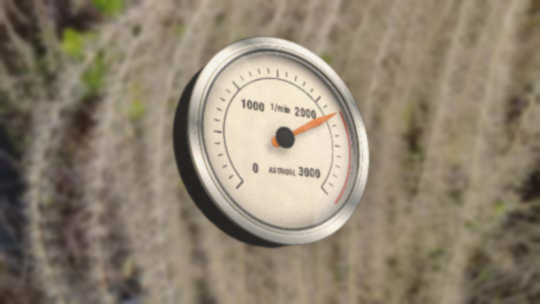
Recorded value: 2200,rpm
